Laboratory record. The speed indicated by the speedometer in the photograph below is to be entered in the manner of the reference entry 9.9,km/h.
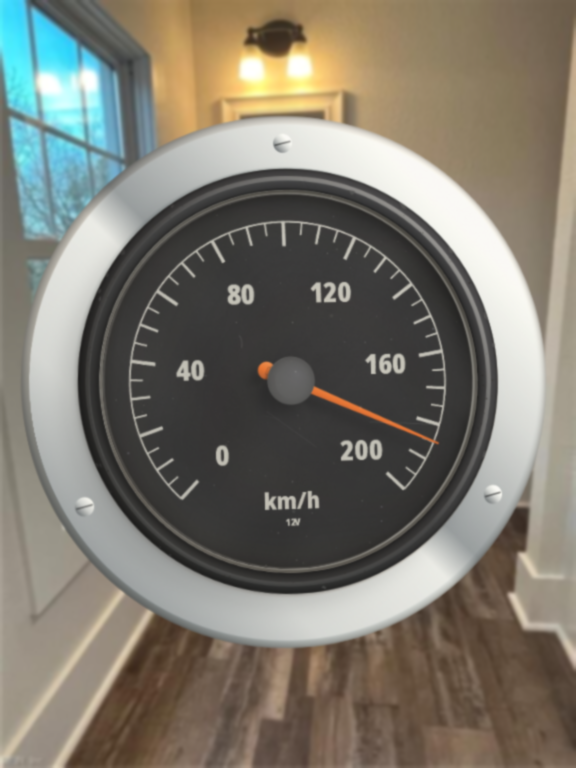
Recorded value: 185,km/h
